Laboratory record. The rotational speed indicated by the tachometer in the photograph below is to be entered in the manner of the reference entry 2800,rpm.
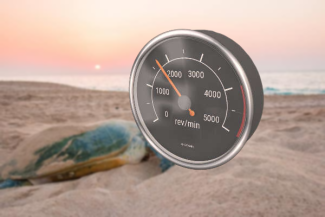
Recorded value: 1750,rpm
